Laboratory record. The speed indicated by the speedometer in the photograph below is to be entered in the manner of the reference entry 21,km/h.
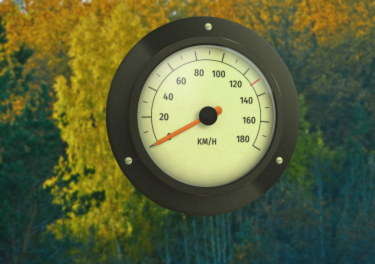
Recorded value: 0,km/h
